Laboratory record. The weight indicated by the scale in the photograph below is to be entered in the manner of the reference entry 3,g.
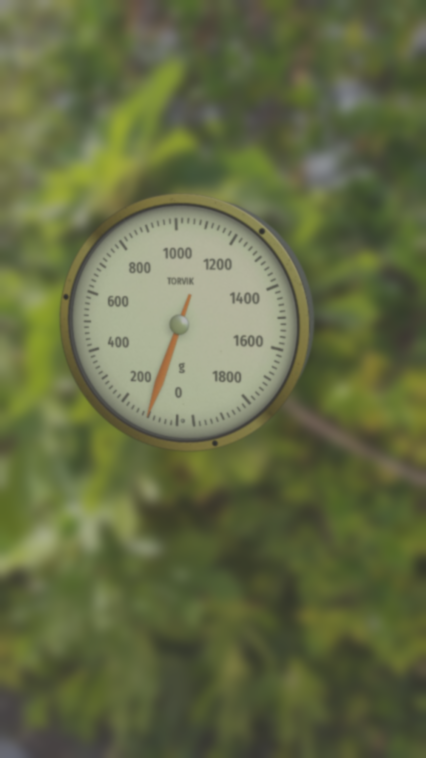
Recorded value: 100,g
